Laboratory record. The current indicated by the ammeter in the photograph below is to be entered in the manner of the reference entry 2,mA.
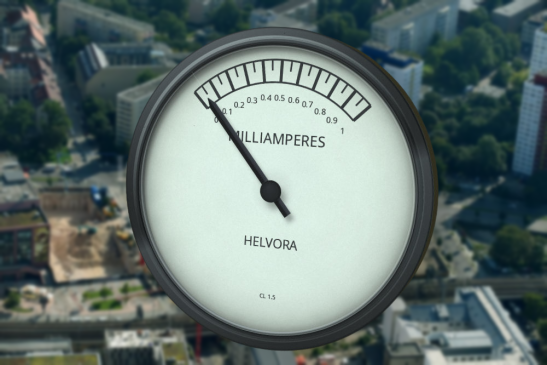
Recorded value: 0.05,mA
